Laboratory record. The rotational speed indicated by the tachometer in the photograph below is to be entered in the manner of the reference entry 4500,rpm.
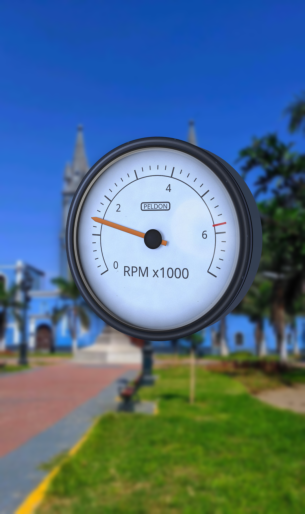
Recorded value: 1400,rpm
